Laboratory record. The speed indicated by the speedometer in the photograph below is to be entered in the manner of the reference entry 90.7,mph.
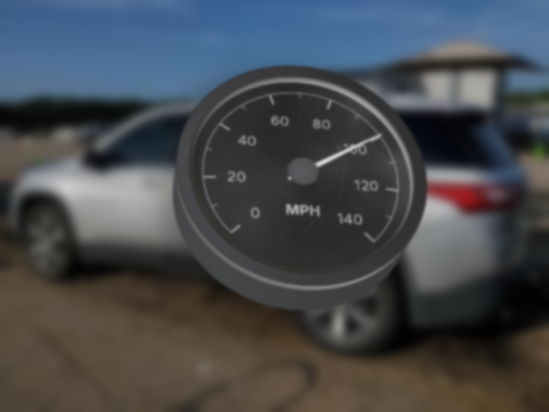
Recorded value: 100,mph
